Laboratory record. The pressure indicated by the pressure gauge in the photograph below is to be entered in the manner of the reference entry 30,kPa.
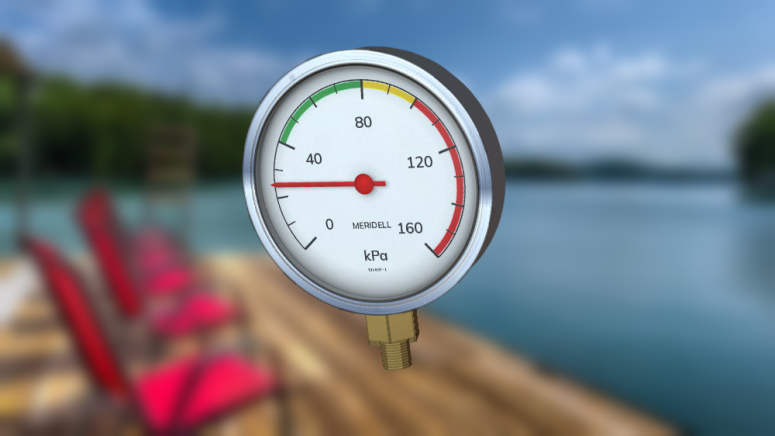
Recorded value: 25,kPa
